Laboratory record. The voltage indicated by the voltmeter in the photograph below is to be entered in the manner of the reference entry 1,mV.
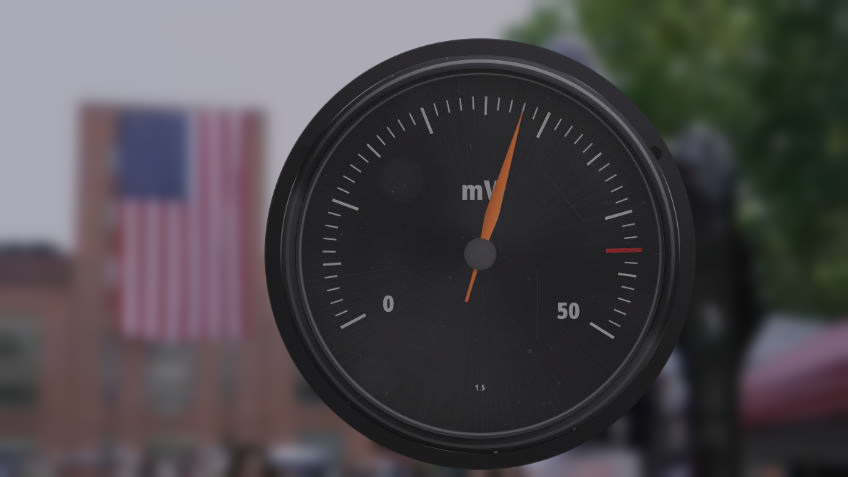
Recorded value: 28,mV
